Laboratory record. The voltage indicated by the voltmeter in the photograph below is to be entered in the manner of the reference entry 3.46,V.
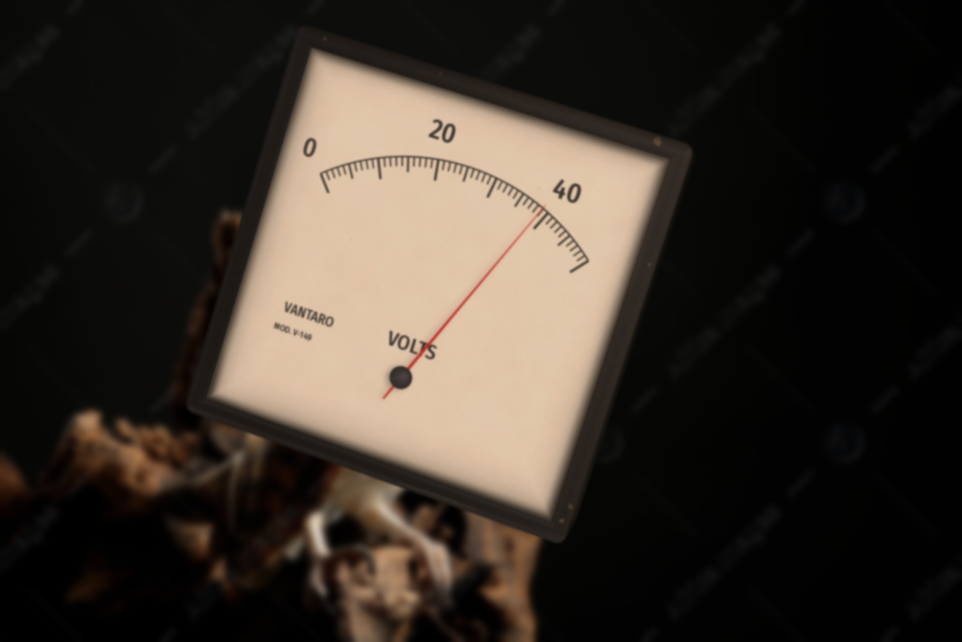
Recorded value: 39,V
